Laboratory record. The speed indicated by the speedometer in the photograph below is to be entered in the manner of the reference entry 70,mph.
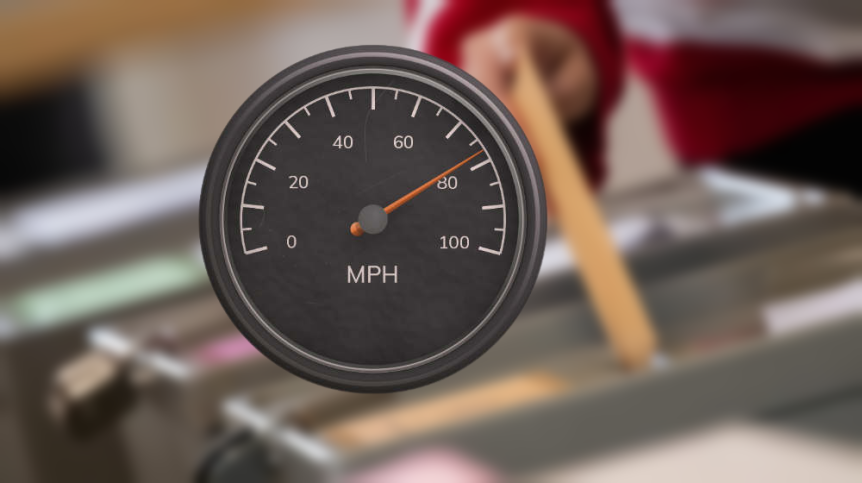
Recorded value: 77.5,mph
